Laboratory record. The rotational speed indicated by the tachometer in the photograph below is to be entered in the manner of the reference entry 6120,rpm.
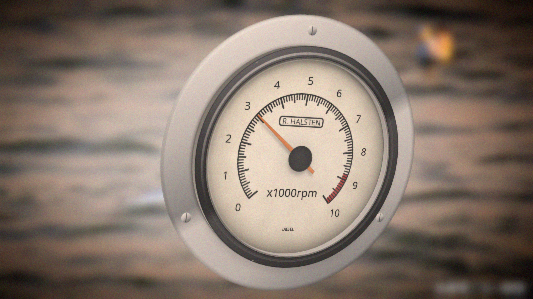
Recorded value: 3000,rpm
